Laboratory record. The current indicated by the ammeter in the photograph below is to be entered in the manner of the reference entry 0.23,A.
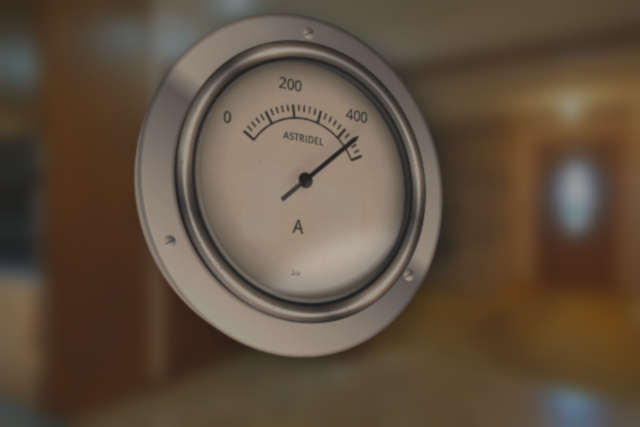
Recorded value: 440,A
